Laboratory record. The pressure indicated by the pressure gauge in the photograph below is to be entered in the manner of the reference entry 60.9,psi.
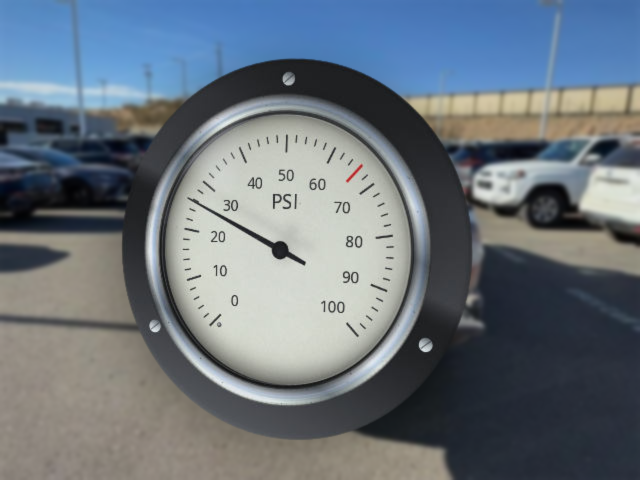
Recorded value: 26,psi
